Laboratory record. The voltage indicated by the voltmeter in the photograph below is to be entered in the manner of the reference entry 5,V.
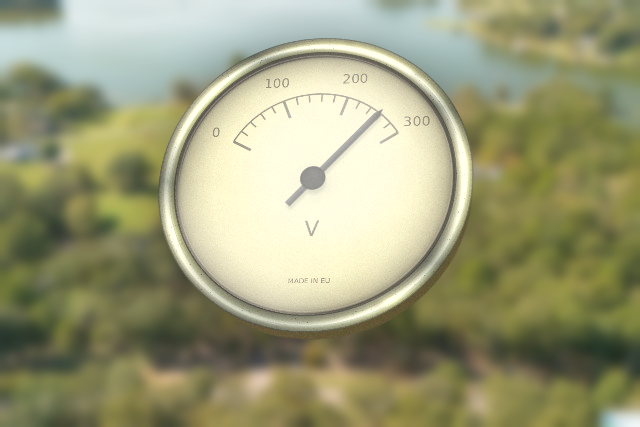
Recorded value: 260,V
